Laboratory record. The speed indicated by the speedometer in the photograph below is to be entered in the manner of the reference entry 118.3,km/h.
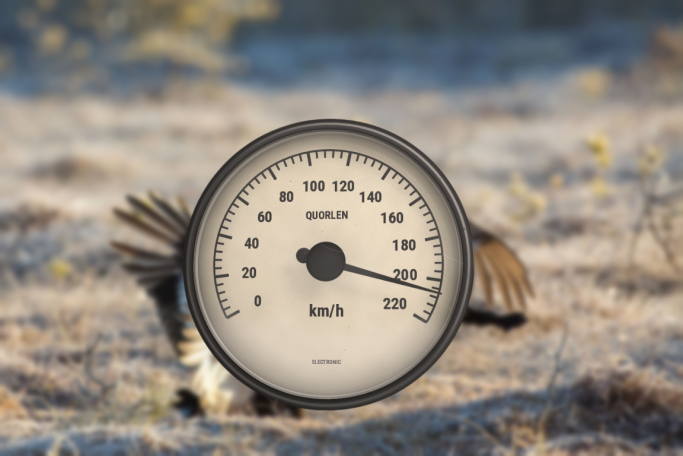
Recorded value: 206,km/h
